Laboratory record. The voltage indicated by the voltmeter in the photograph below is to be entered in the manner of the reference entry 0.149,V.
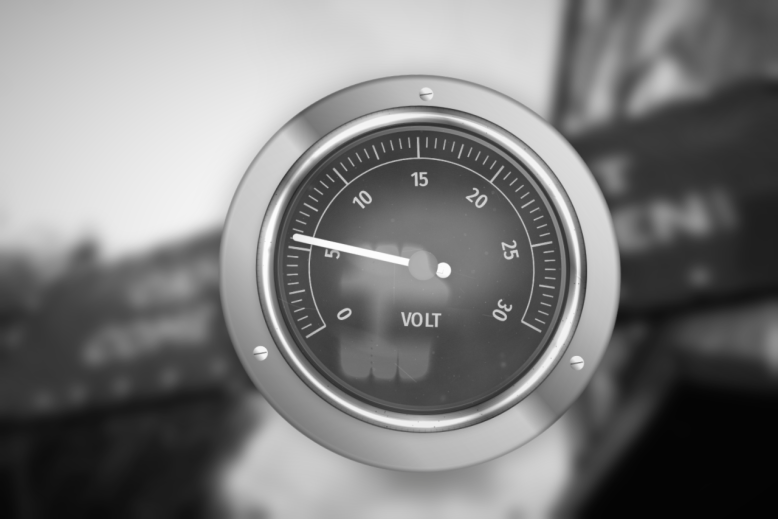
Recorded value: 5.5,V
